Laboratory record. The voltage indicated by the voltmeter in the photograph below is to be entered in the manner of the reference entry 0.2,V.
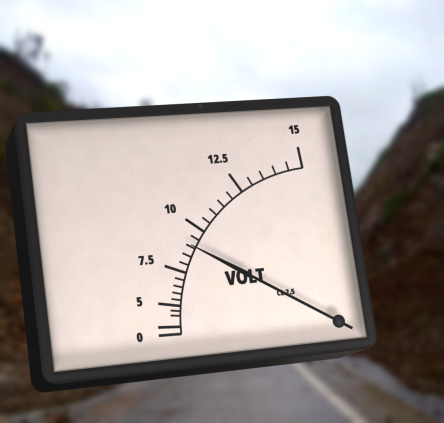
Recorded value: 9,V
